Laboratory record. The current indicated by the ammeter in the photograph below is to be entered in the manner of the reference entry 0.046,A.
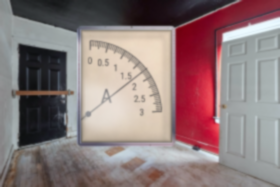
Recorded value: 1.75,A
